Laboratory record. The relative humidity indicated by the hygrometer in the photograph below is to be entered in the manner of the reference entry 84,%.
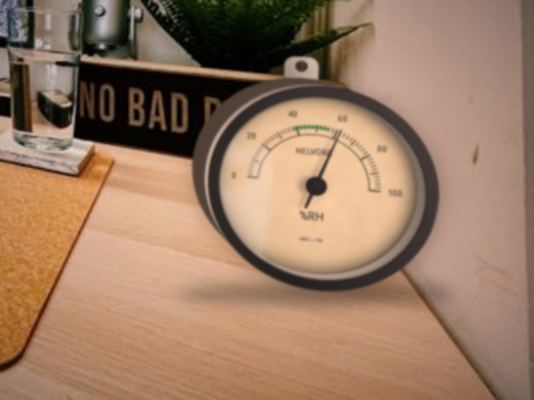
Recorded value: 60,%
